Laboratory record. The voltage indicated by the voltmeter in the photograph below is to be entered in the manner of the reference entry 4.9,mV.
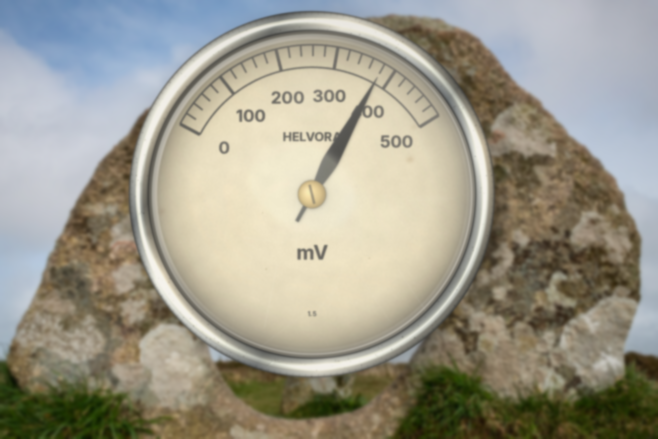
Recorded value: 380,mV
